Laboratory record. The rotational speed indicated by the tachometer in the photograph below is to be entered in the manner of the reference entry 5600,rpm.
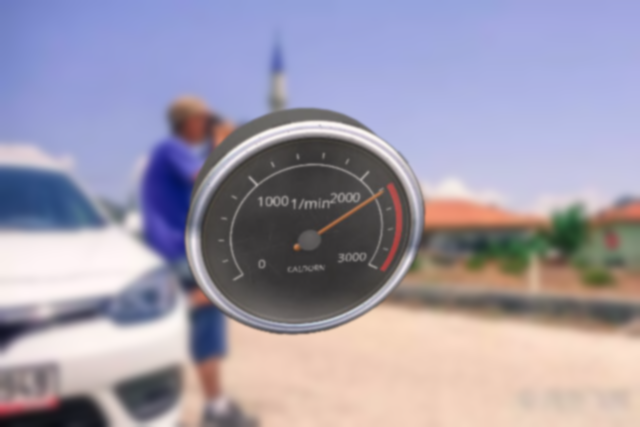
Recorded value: 2200,rpm
